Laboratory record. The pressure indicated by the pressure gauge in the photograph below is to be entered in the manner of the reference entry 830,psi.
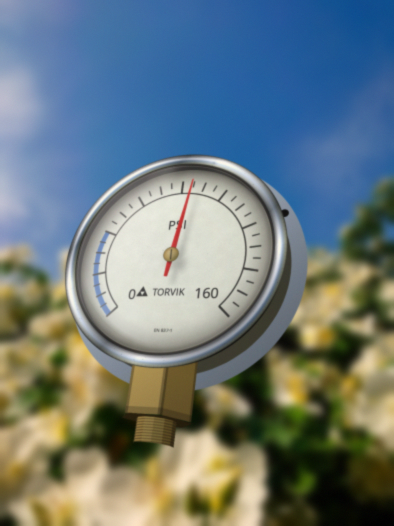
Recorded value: 85,psi
